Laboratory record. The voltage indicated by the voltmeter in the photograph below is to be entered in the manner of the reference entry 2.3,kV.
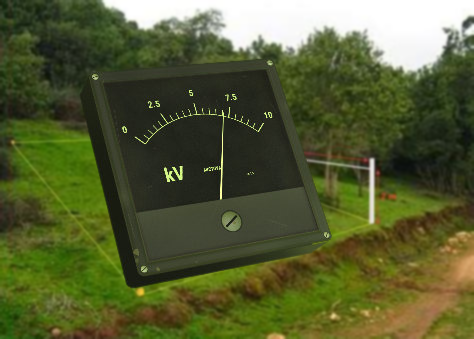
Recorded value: 7,kV
